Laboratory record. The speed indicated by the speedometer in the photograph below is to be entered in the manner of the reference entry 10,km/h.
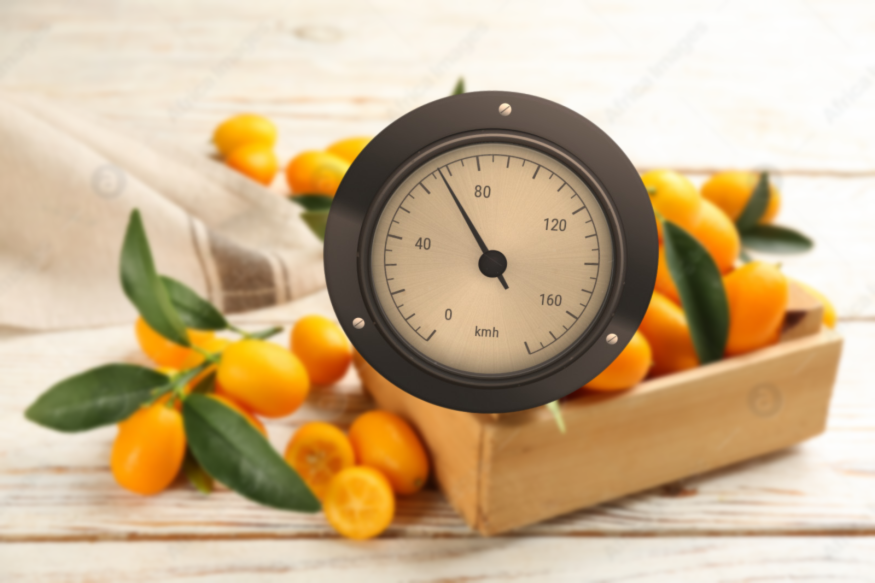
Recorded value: 67.5,km/h
